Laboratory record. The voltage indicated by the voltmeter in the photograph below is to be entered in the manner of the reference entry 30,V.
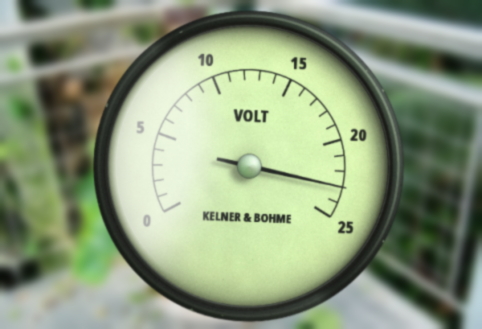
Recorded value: 23,V
